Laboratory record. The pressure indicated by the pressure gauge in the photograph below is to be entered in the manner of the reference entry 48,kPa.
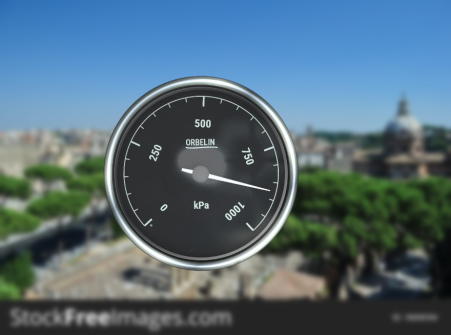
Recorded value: 875,kPa
